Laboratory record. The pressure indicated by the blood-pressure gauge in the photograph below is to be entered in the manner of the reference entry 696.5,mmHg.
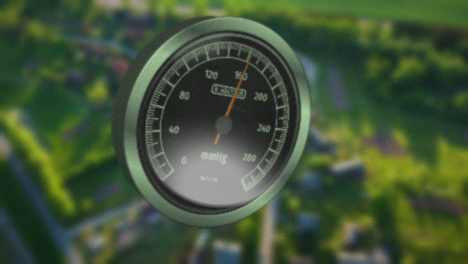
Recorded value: 160,mmHg
